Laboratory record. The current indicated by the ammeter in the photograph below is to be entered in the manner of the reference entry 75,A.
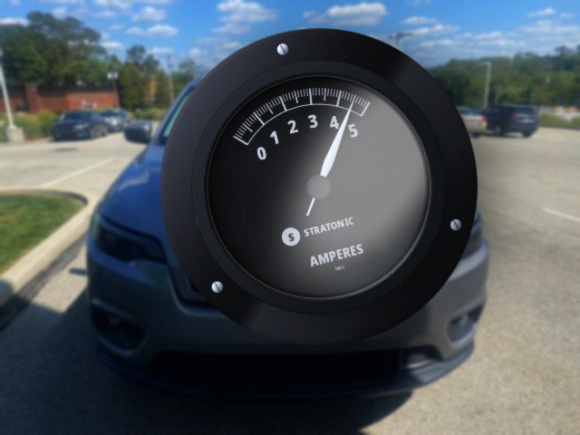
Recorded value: 4.5,A
